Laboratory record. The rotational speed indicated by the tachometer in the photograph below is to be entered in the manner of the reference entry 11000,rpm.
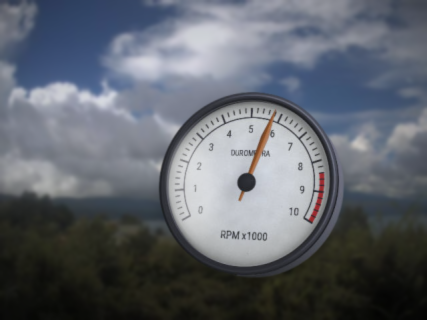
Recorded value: 5800,rpm
